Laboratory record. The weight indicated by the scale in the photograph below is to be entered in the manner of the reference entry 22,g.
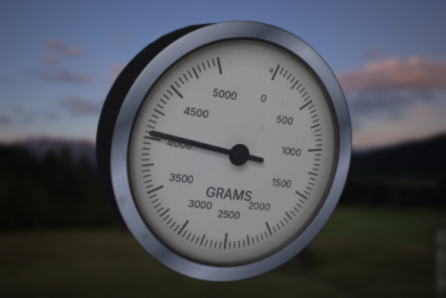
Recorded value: 4050,g
